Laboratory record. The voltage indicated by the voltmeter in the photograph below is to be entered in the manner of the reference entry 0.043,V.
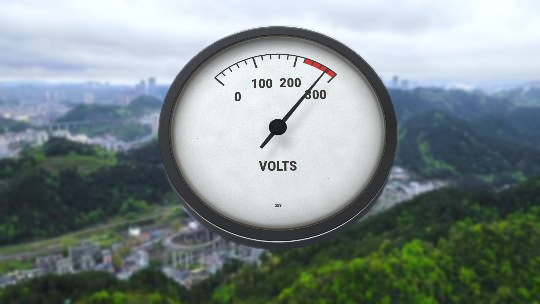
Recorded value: 280,V
